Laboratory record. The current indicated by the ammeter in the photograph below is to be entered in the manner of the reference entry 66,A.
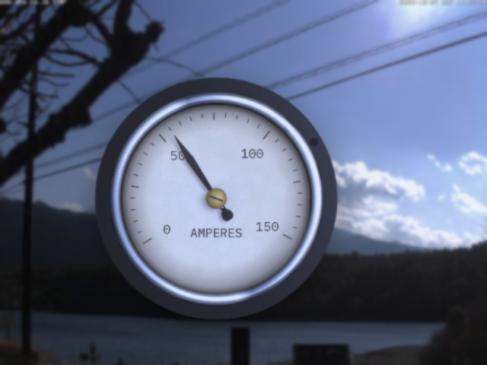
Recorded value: 55,A
